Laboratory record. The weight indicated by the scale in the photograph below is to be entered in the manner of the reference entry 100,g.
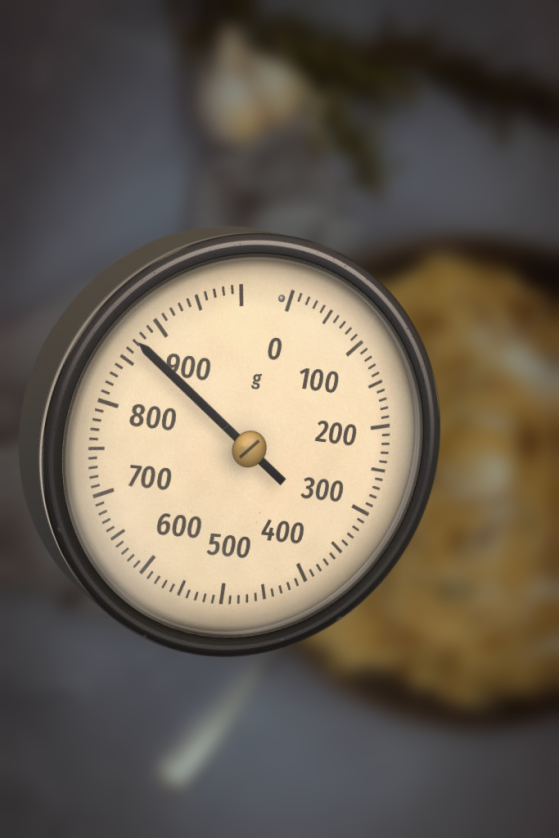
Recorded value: 870,g
